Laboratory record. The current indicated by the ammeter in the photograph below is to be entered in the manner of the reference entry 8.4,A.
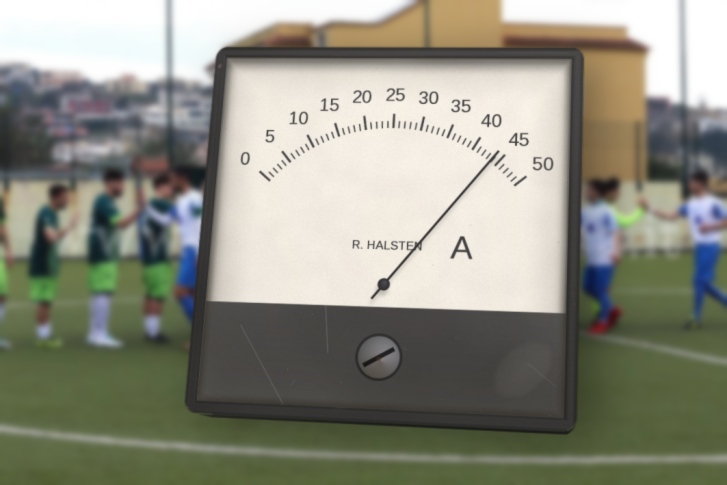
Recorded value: 44,A
